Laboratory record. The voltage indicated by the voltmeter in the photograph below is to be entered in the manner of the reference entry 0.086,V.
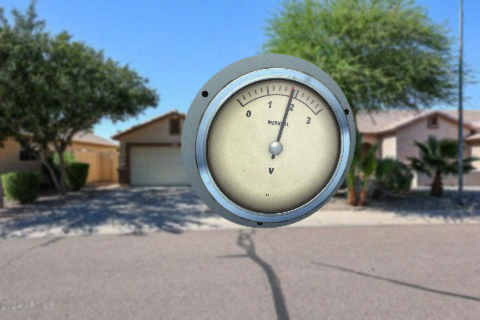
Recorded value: 1.8,V
